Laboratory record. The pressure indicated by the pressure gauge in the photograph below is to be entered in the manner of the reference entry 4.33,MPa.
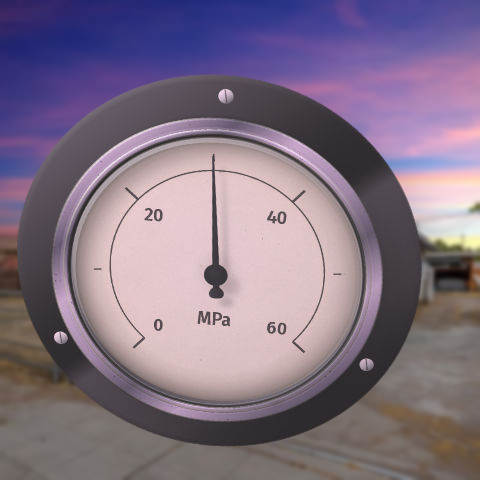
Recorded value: 30,MPa
